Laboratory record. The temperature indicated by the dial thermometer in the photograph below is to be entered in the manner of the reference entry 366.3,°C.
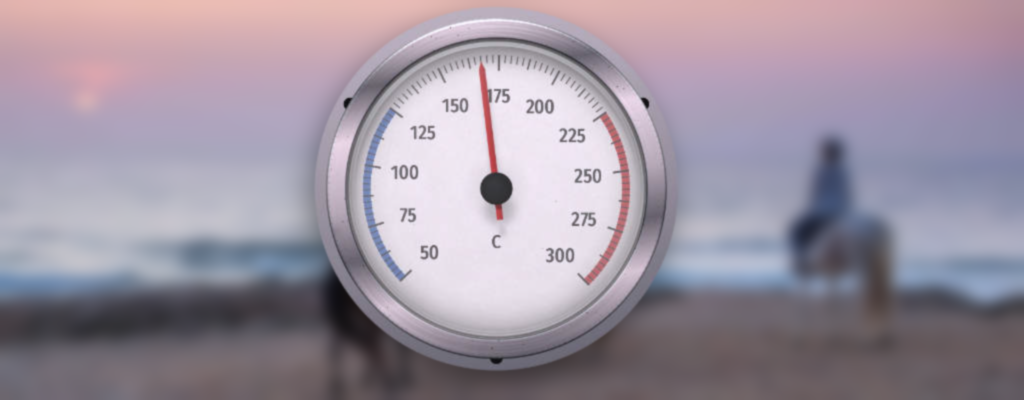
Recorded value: 167.5,°C
